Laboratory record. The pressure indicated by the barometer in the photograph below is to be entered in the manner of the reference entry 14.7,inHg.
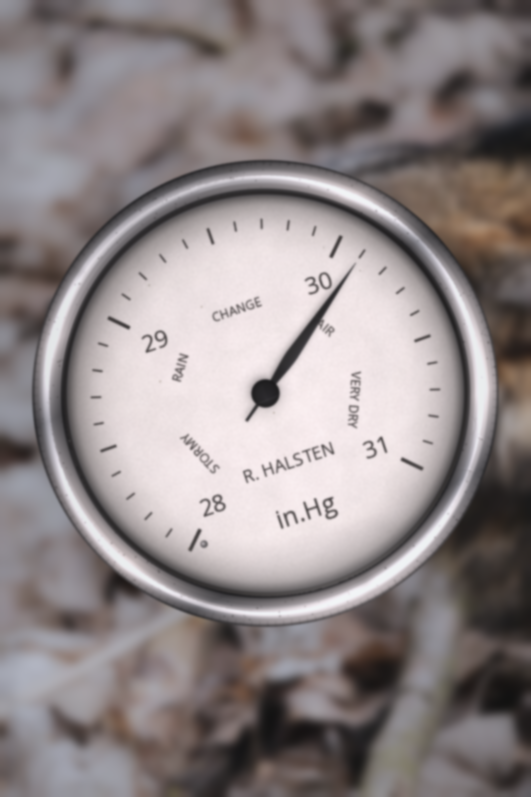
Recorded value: 30.1,inHg
